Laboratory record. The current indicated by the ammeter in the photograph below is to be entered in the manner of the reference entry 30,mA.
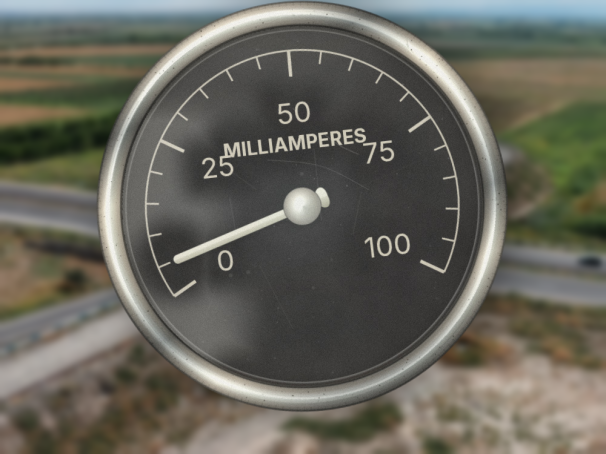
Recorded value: 5,mA
